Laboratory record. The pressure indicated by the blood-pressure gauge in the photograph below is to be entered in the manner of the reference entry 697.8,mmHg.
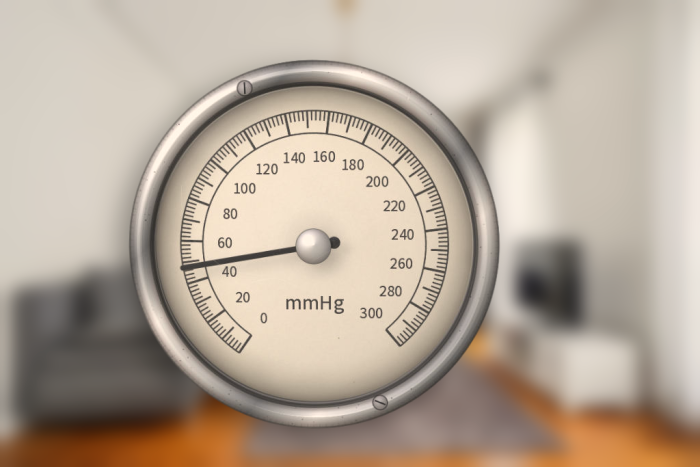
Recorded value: 48,mmHg
